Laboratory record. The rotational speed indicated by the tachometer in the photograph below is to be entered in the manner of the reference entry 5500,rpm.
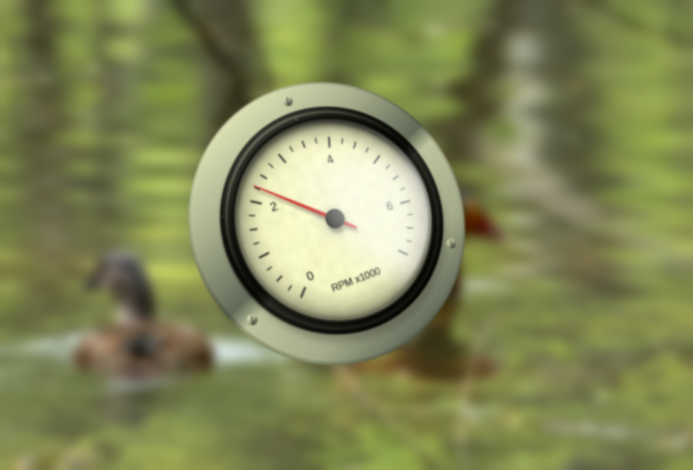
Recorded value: 2250,rpm
